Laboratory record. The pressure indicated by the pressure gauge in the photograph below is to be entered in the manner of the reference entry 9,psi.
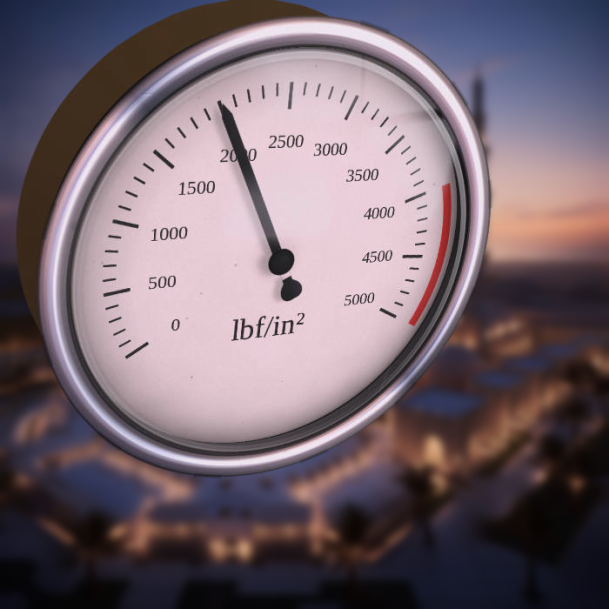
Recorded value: 2000,psi
